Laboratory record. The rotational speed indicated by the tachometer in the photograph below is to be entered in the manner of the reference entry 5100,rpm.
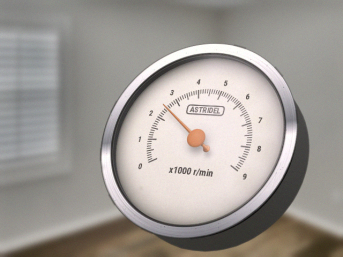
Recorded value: 2500,rpm
